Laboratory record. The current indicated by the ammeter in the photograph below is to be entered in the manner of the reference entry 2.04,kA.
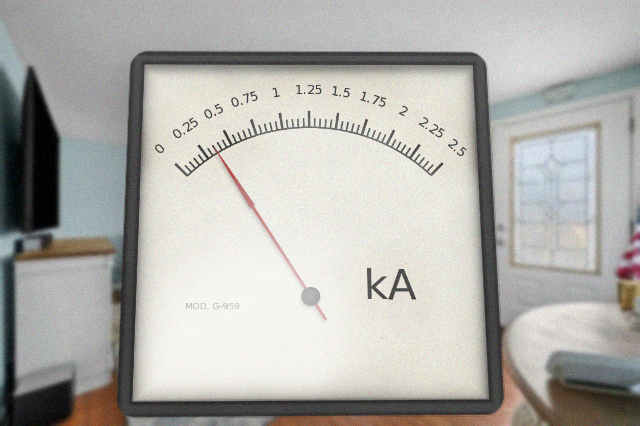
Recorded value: 0.35,kA
